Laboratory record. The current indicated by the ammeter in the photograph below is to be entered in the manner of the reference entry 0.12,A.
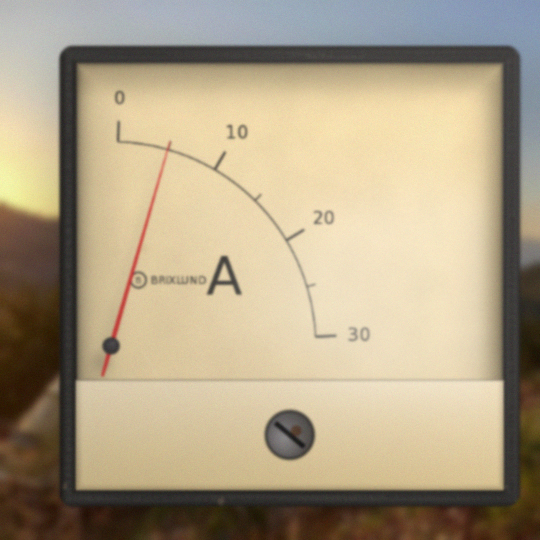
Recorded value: 5,A
